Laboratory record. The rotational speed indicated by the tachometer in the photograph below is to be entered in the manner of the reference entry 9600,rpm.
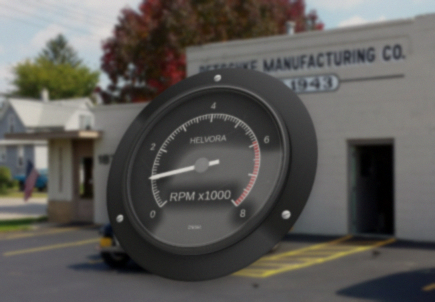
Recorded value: 1000,rpm
